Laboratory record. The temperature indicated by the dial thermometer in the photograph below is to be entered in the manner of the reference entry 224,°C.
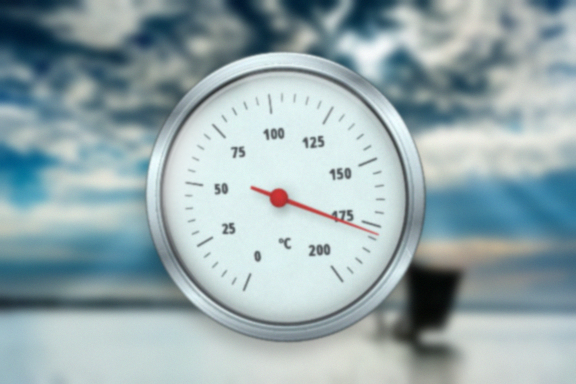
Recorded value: 177.5,°C
